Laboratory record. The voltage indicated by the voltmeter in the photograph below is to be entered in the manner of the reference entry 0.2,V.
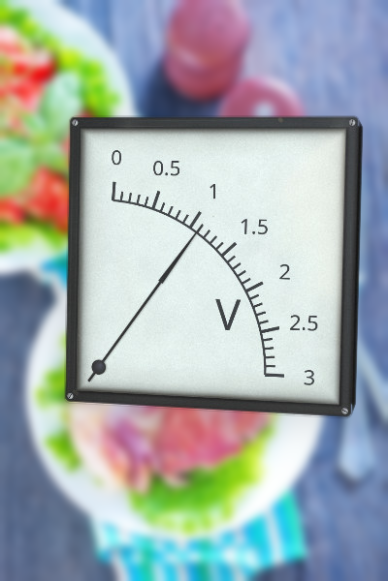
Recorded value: 1.1,V
